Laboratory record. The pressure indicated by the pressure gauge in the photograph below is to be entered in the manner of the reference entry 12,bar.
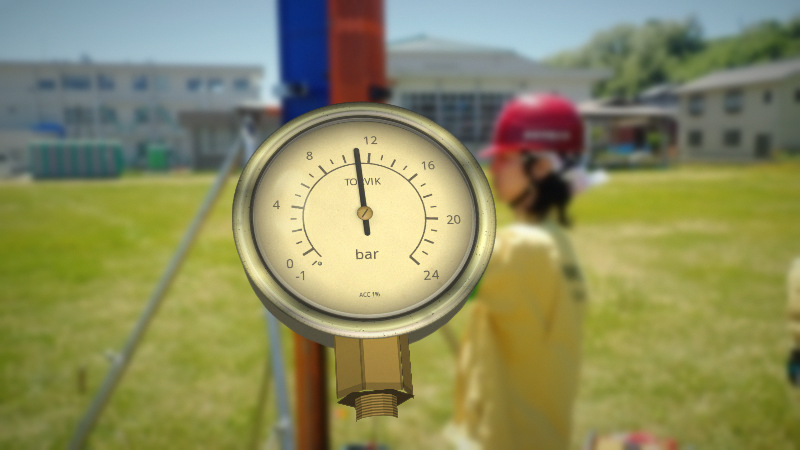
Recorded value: 11,bar
